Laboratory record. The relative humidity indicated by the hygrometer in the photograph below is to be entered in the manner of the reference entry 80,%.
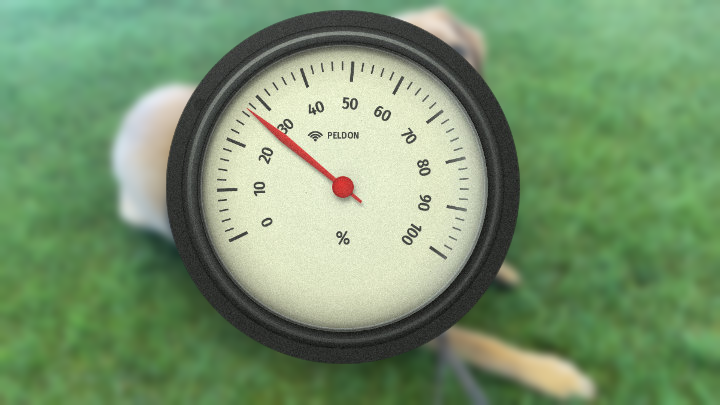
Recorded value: 27,%
